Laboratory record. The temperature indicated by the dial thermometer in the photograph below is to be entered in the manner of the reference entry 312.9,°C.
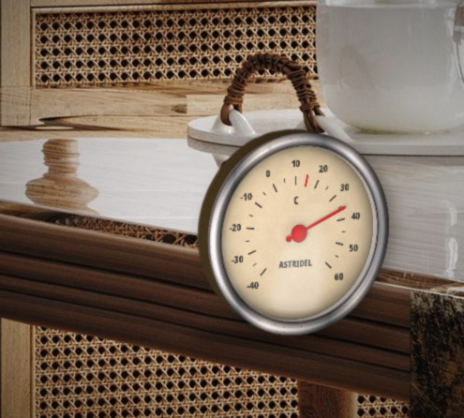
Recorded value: 35,°C
